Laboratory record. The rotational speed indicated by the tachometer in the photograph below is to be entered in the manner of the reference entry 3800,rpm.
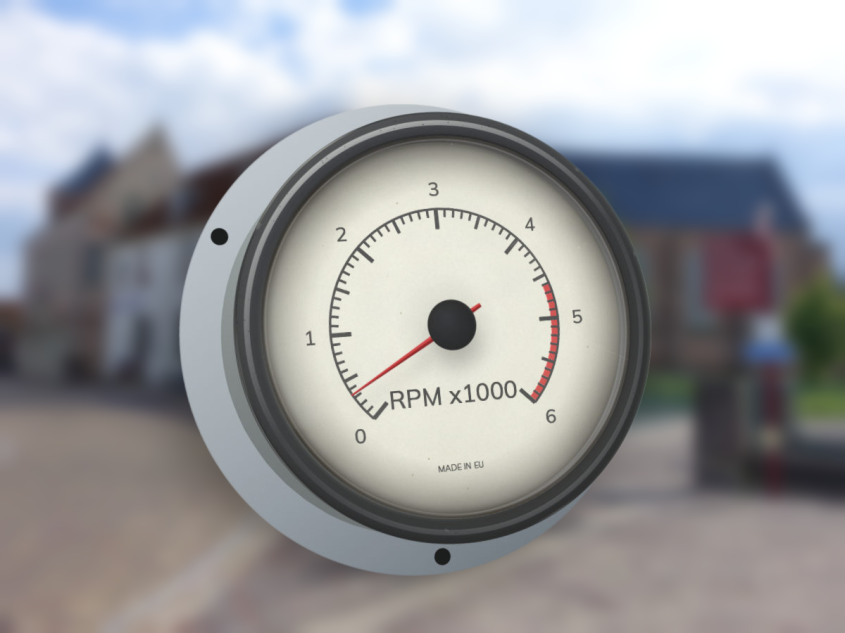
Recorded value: 350,rpm
